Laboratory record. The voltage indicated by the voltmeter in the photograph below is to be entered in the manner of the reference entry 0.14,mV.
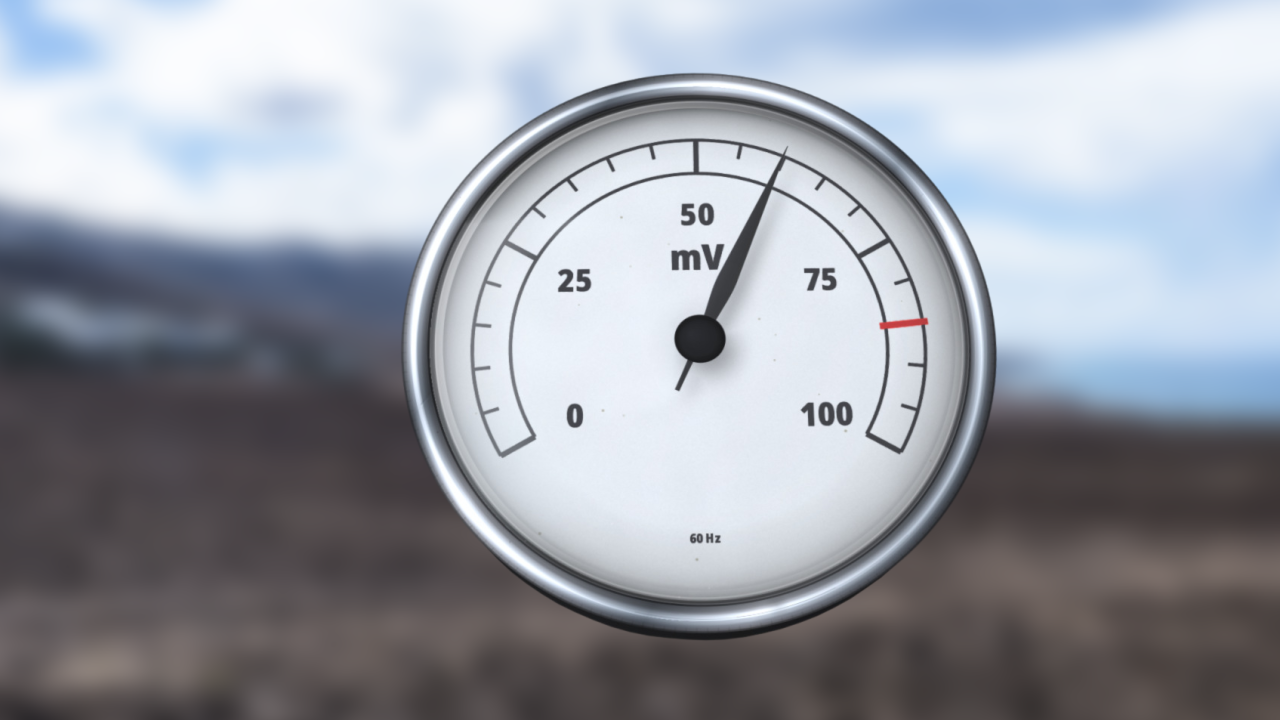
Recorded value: 60,mV
